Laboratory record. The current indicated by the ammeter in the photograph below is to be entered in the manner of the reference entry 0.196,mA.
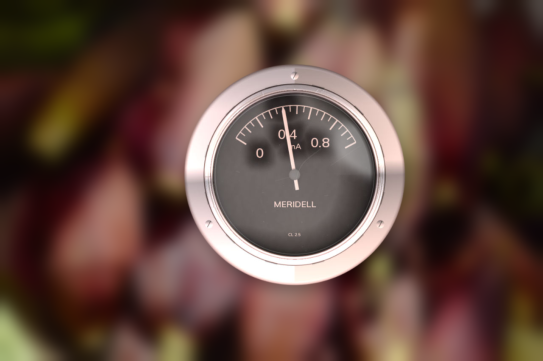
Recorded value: 0.4,mA
